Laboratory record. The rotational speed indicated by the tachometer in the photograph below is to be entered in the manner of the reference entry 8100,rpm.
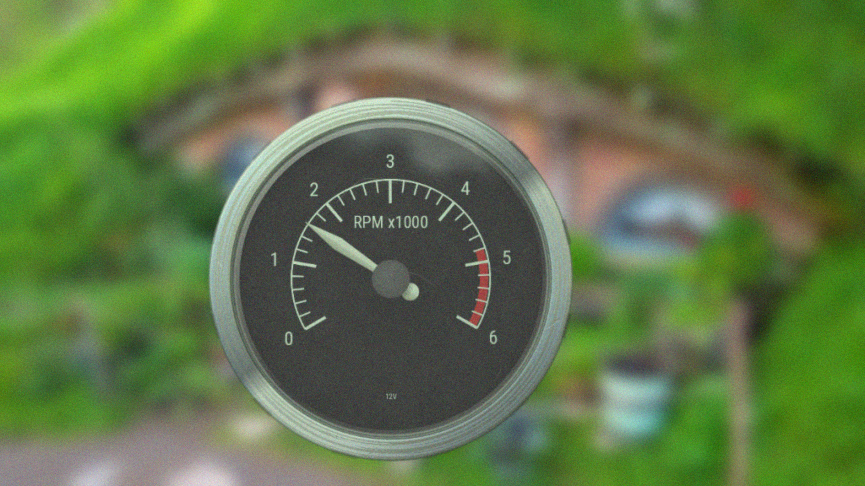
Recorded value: 1600,rpm
